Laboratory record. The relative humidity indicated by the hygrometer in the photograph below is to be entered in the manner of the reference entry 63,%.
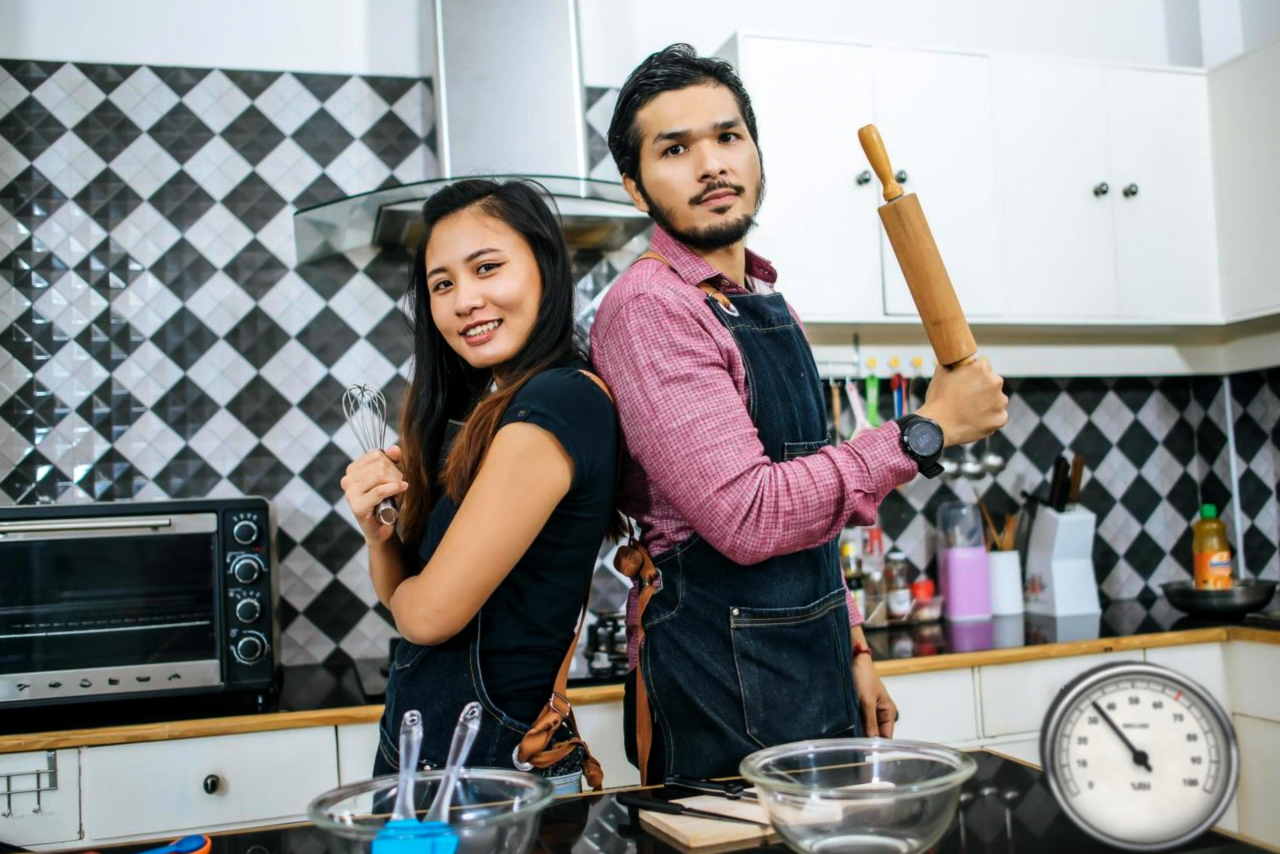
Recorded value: 35,%
